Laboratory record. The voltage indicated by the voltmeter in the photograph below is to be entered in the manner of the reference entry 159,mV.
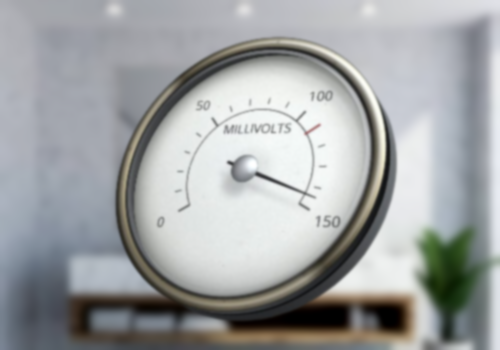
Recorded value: 145,mV
